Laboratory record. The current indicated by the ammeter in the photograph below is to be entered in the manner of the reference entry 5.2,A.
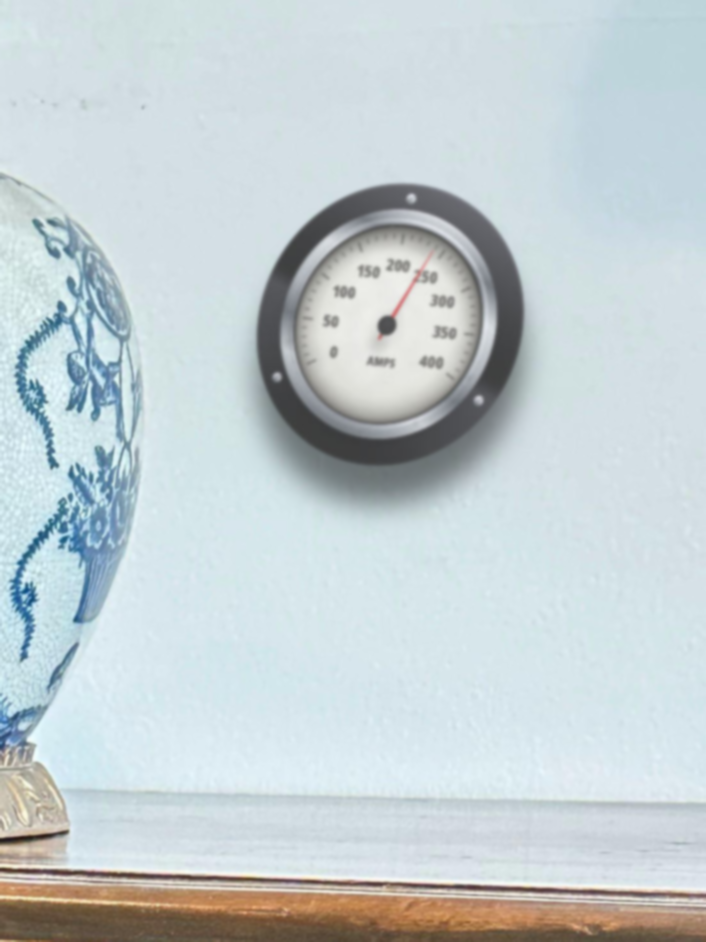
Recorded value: 240,A
